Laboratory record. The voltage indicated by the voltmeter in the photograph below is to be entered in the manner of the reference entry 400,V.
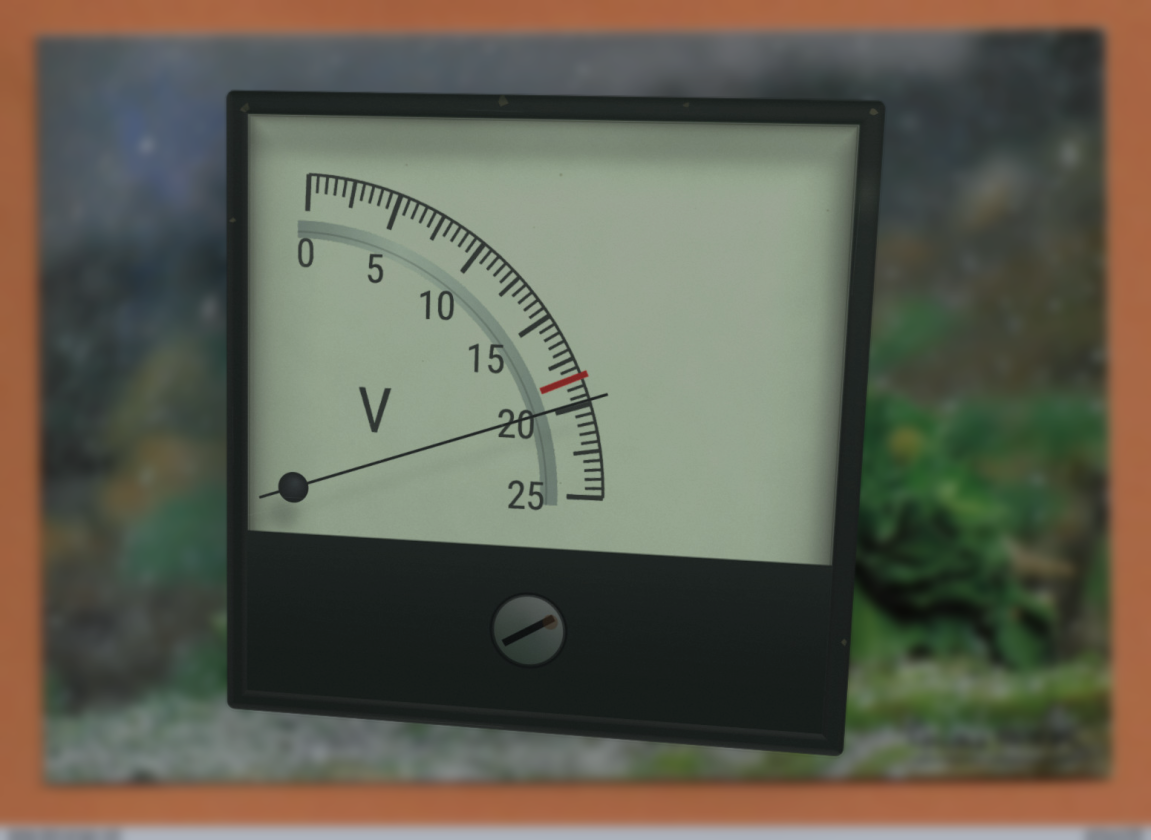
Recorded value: 19.75,V
